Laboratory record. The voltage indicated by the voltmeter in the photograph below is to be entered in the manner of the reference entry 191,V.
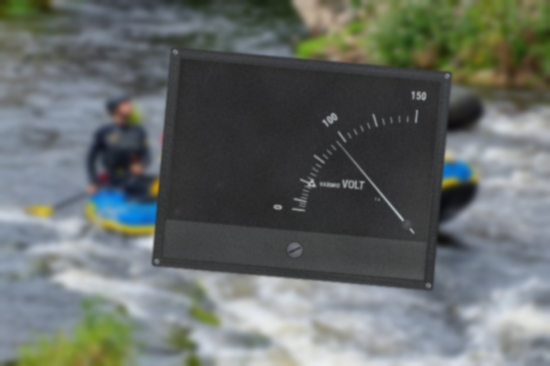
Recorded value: 95,V
